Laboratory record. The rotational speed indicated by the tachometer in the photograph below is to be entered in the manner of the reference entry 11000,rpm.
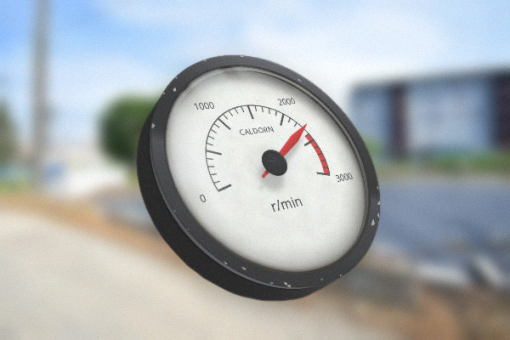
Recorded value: 2300,rpm
